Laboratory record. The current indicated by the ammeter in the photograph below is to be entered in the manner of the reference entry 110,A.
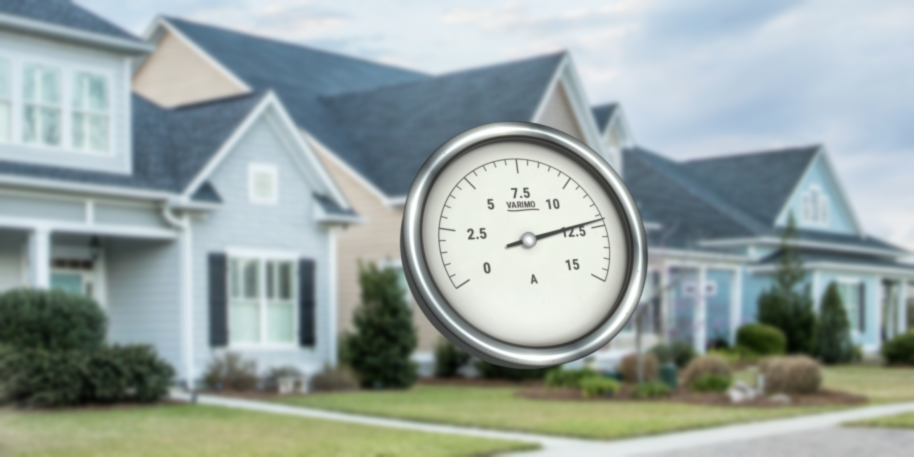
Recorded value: 12.25,A
